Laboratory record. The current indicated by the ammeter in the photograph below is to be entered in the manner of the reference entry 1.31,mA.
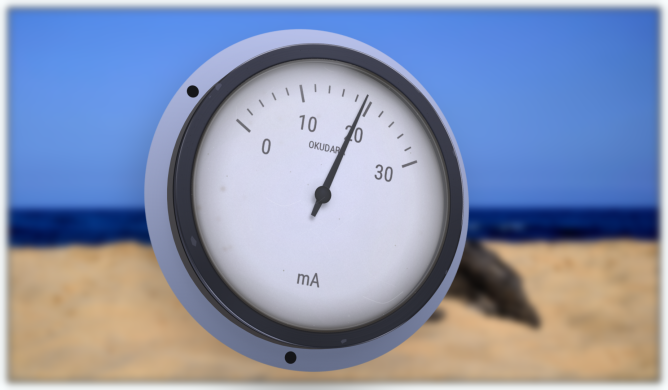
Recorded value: 19,mA
